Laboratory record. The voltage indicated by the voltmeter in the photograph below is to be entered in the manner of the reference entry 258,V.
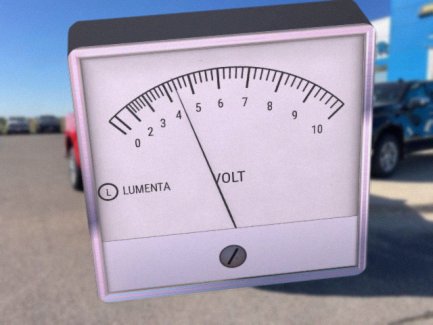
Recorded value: 4.4,V
